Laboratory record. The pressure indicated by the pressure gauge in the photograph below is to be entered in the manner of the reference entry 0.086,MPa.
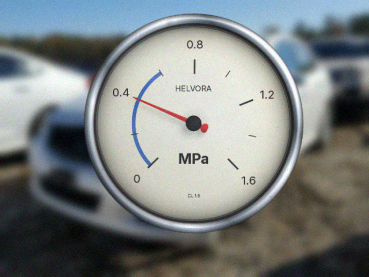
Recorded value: 0.4,MPa
